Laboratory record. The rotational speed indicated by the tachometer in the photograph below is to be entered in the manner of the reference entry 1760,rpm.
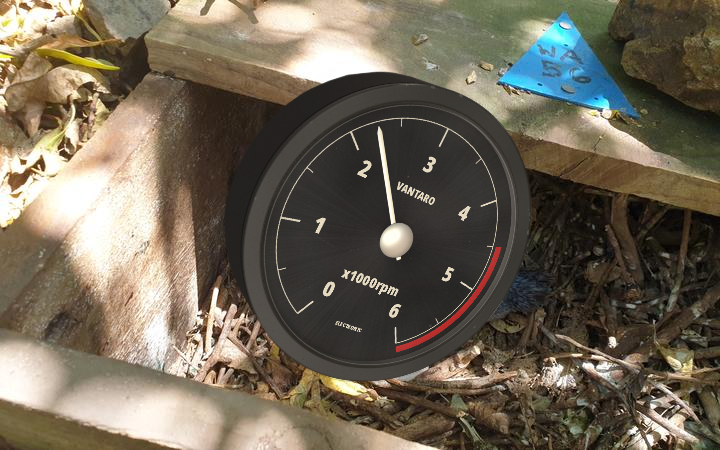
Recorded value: 2250,rpm
